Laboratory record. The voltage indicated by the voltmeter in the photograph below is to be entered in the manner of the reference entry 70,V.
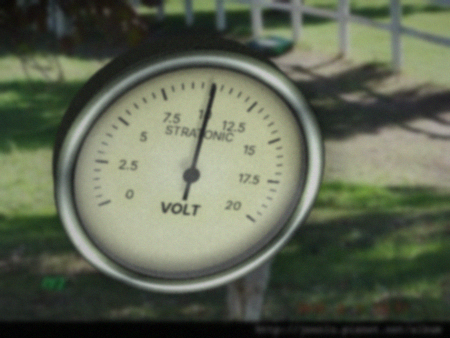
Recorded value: 10,V
